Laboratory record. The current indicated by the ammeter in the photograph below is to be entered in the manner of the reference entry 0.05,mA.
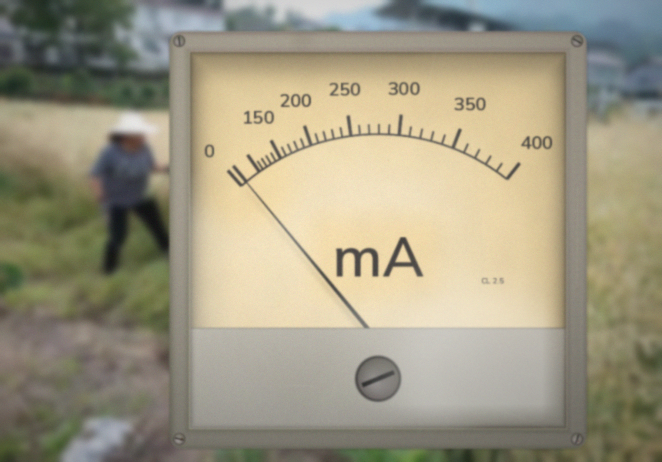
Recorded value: 50,mA
